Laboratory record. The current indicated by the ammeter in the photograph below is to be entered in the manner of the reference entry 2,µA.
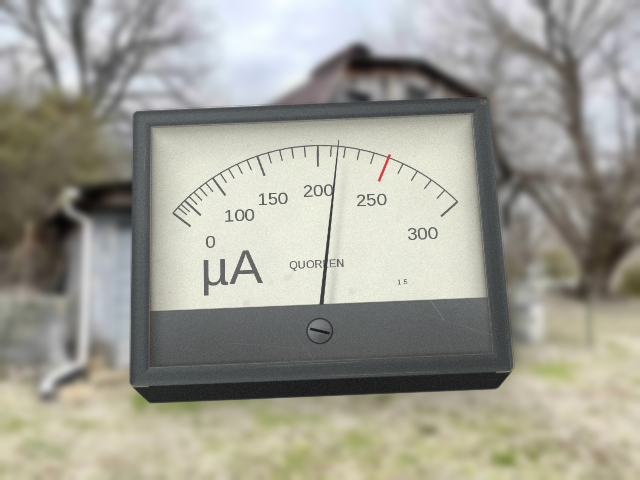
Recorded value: 215,µA
